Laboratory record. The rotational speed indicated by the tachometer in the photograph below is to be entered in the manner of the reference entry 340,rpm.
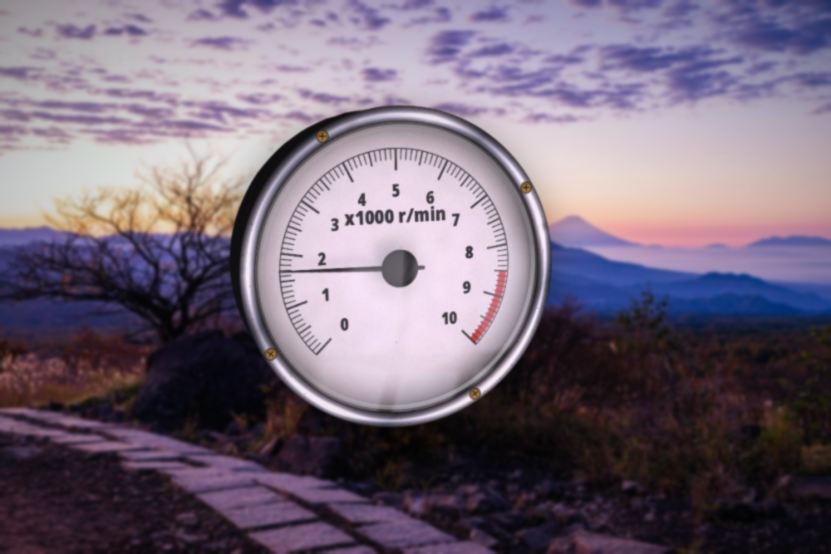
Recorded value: 1700,rpm
